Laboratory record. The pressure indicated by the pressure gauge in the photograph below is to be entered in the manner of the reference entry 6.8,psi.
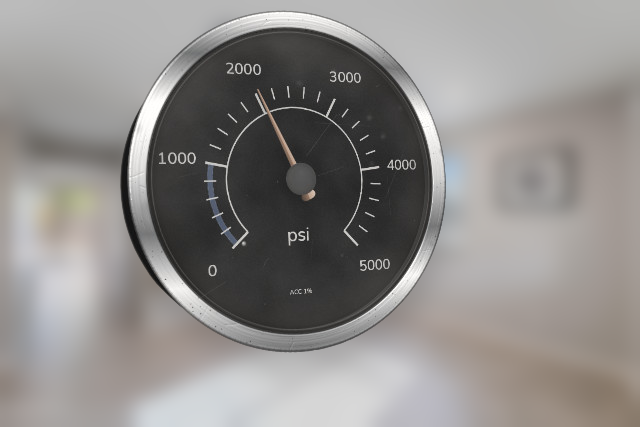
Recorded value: 2000,psi
